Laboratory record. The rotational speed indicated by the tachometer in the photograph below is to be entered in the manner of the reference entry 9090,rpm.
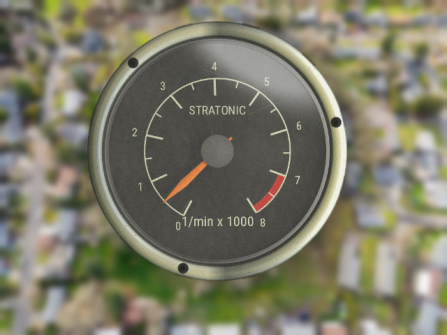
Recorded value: 500,rpm
